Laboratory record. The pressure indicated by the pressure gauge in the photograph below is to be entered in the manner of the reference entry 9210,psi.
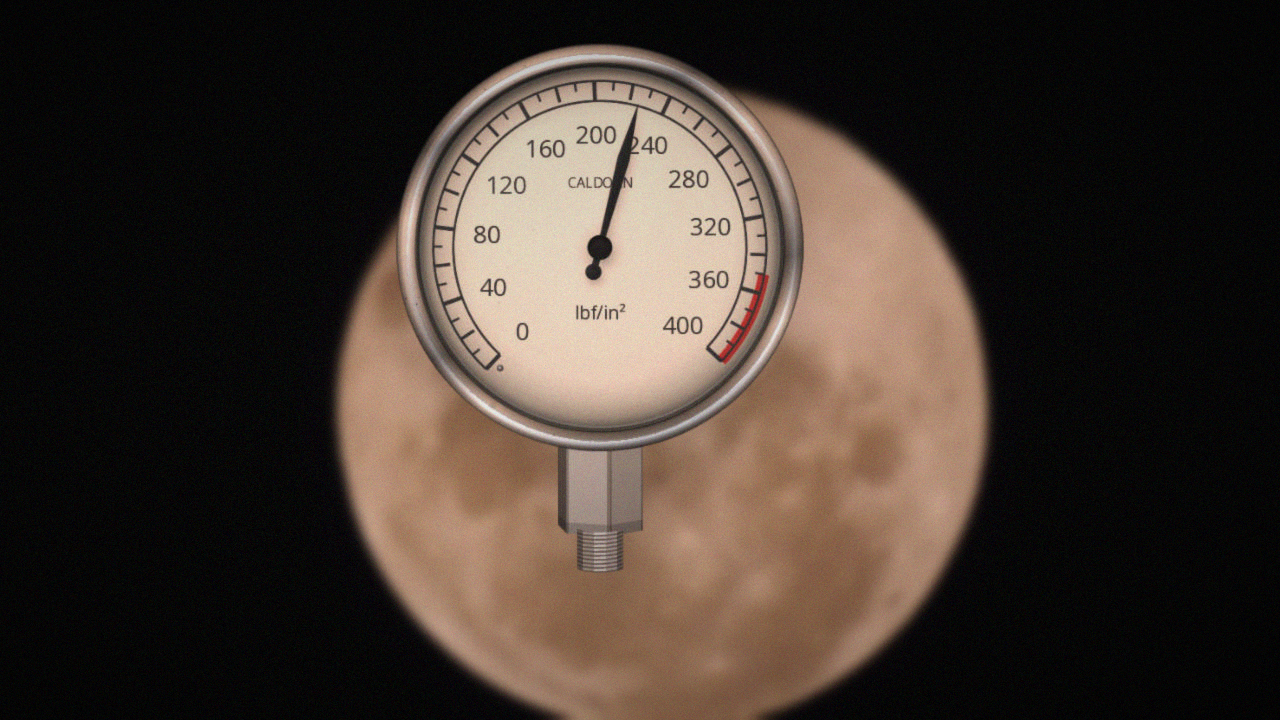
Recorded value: 225,psi
